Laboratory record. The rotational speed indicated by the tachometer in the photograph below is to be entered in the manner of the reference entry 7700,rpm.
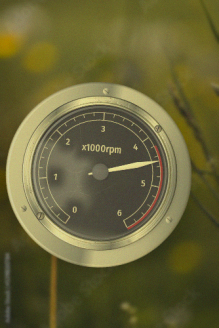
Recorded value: 4500,rpm
